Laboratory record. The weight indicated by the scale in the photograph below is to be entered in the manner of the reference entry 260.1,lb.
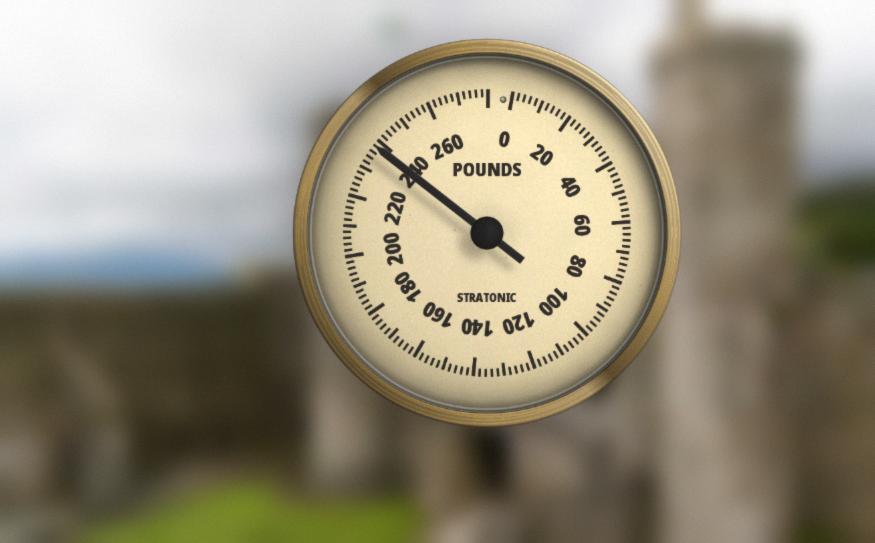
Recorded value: 238,lb
